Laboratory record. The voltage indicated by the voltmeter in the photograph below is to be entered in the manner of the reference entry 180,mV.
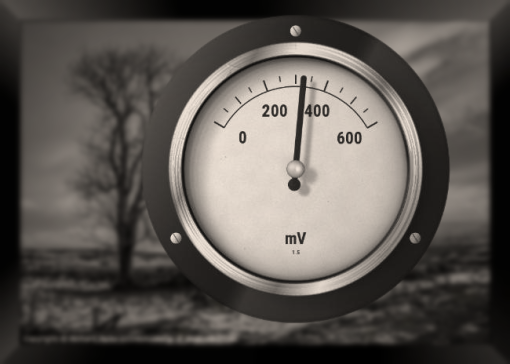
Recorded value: 325,mV
